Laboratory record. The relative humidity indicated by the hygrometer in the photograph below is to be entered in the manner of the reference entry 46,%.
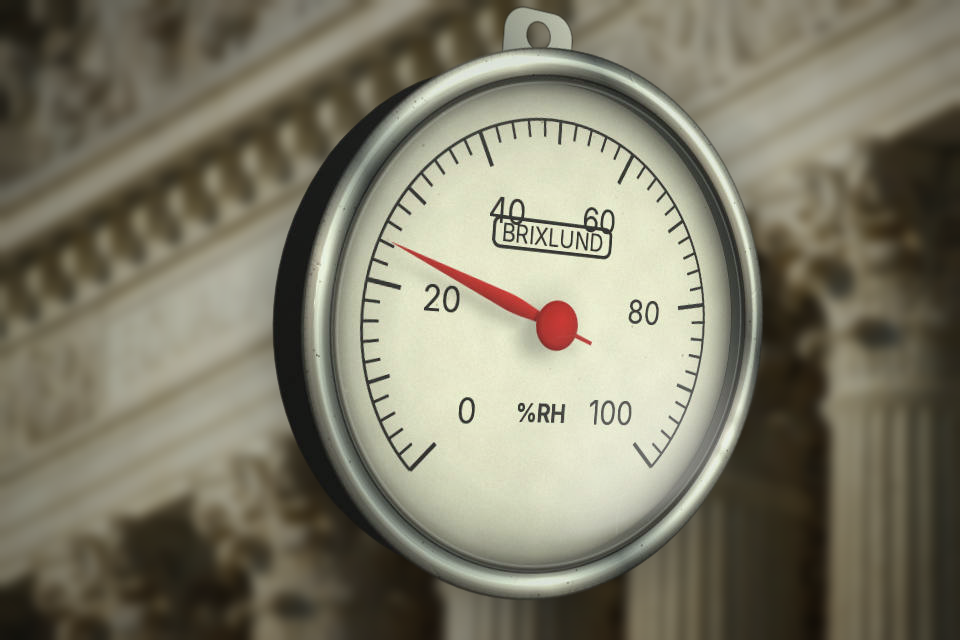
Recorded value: 24,%
